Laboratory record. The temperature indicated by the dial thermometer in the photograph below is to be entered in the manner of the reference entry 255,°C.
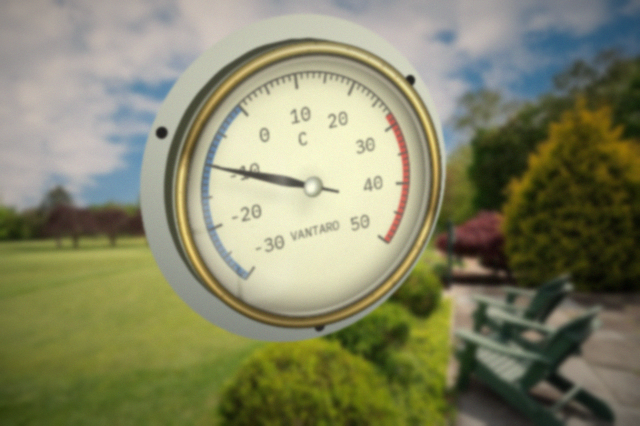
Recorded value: -10,°C
